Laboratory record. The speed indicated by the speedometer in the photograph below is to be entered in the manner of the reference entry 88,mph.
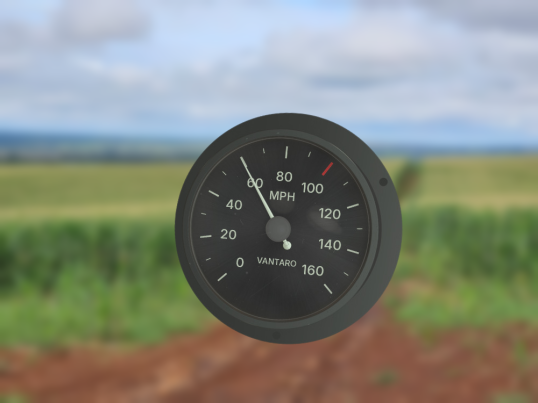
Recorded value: 60,mph
